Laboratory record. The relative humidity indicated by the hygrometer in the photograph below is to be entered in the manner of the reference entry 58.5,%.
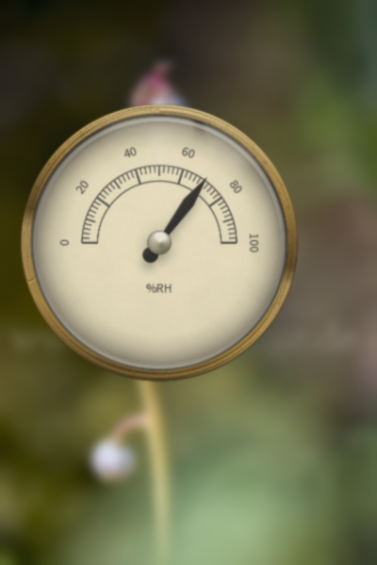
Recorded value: 70,%
